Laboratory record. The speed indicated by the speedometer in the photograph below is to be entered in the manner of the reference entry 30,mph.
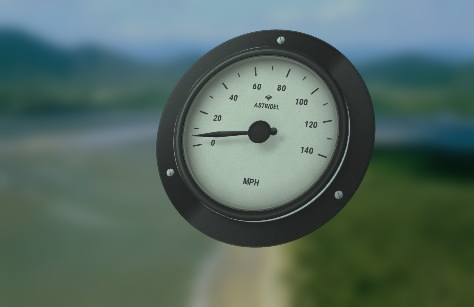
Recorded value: 5,mph
